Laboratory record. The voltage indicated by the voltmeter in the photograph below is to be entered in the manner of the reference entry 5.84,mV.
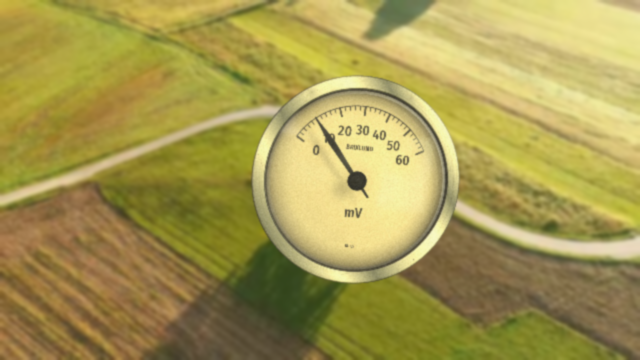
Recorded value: 10,mV
